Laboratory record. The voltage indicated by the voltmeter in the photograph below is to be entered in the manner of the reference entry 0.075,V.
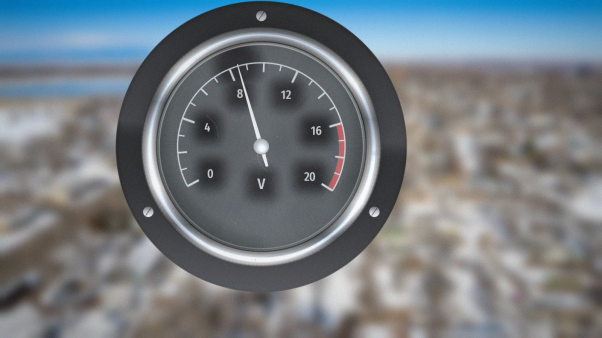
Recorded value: 8.5,V
